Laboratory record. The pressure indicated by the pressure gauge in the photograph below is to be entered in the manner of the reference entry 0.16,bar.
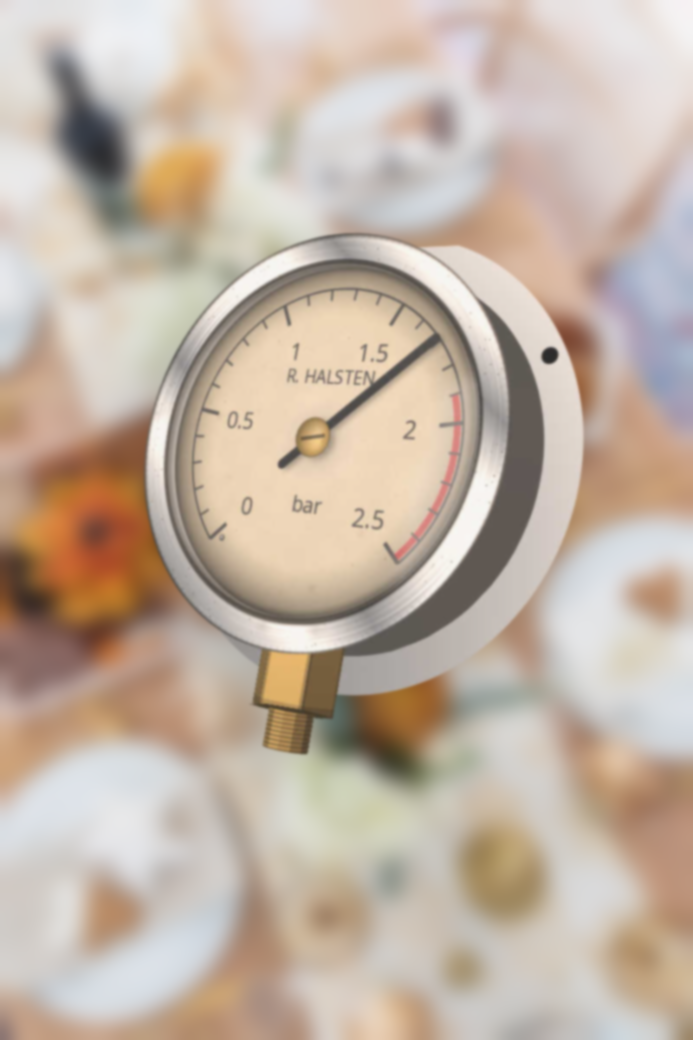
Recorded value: 1.7,bar
